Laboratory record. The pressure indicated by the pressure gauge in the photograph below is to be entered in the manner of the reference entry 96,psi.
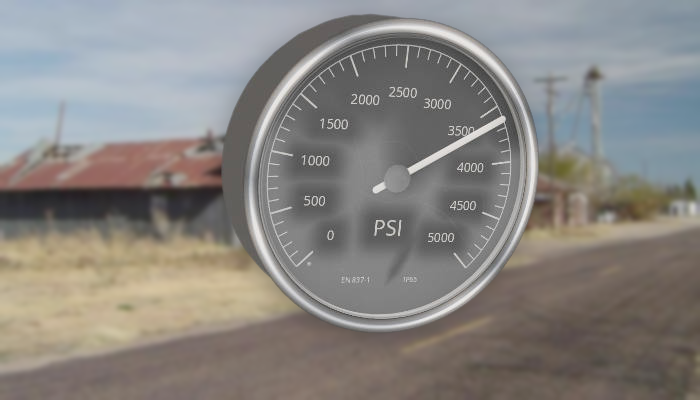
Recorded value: 3600,psi
